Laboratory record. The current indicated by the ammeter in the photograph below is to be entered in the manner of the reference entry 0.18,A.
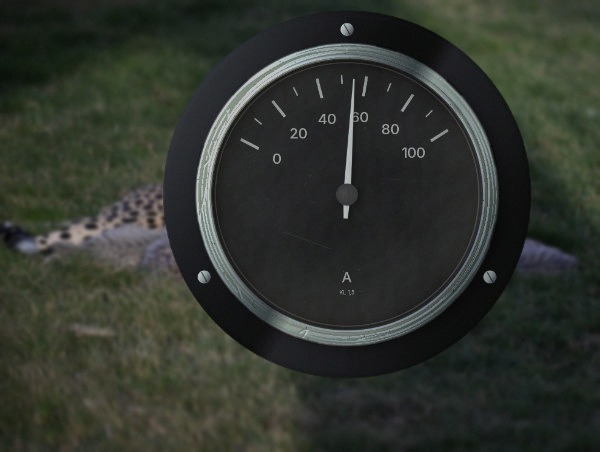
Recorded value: 55,A
